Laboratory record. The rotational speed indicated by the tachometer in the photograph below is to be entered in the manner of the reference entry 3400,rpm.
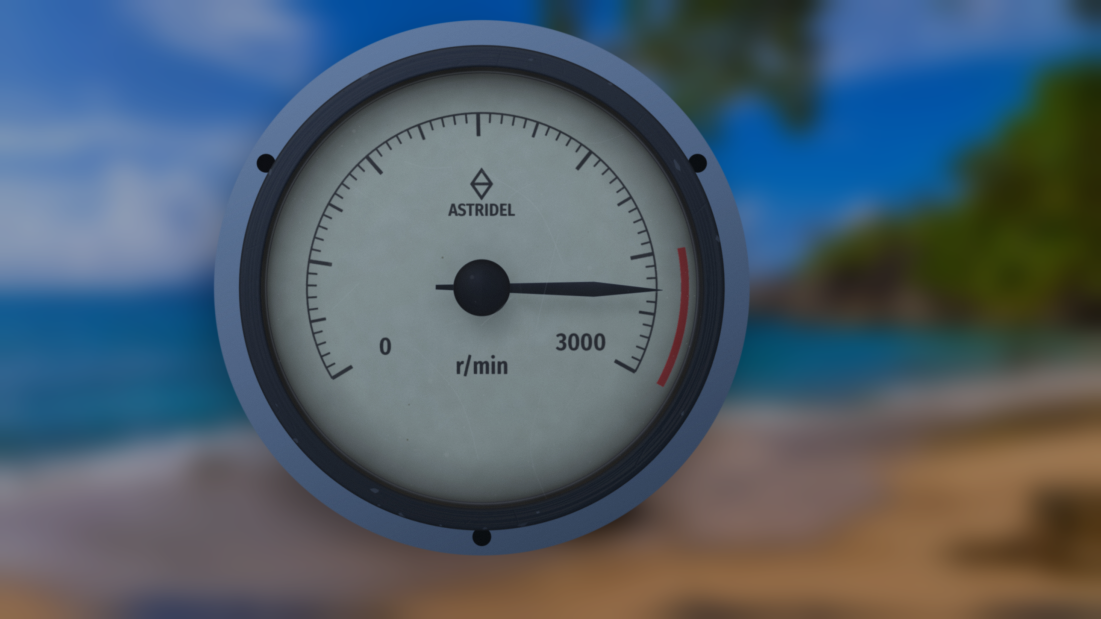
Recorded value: 2650,rpm
